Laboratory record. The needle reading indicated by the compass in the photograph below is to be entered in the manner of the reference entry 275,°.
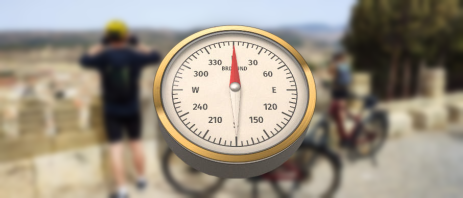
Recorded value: 0,°
